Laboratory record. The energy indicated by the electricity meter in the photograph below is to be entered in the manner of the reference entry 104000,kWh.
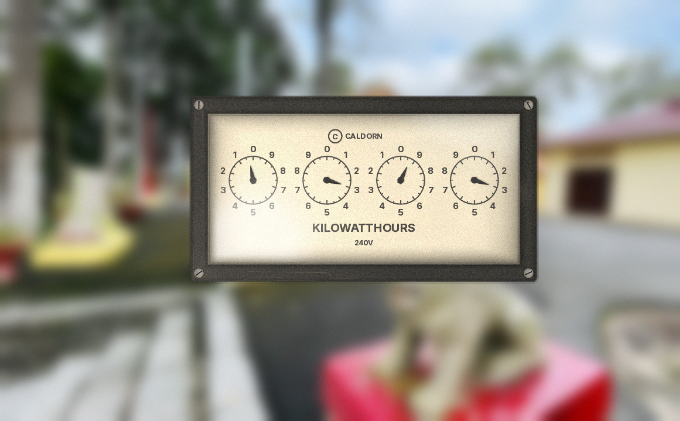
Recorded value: 293,kWh
